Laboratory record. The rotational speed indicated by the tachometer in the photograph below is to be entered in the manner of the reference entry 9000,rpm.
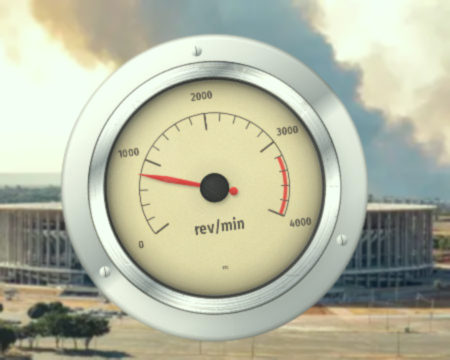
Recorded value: 800,rpm
